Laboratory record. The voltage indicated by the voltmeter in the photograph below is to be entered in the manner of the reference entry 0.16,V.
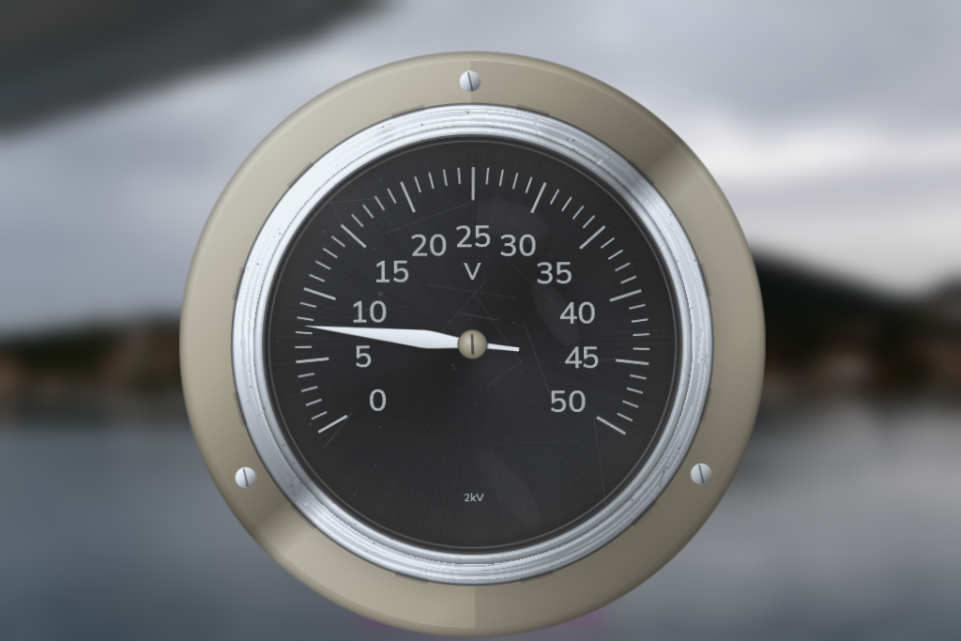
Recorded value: 7.5,V
